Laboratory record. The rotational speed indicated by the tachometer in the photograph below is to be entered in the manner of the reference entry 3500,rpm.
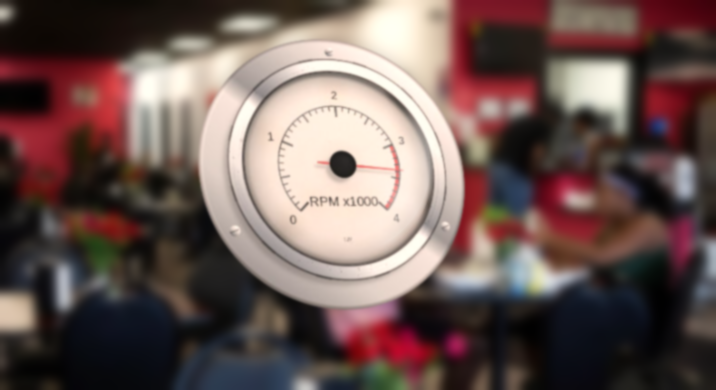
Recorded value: 3400,rpm
